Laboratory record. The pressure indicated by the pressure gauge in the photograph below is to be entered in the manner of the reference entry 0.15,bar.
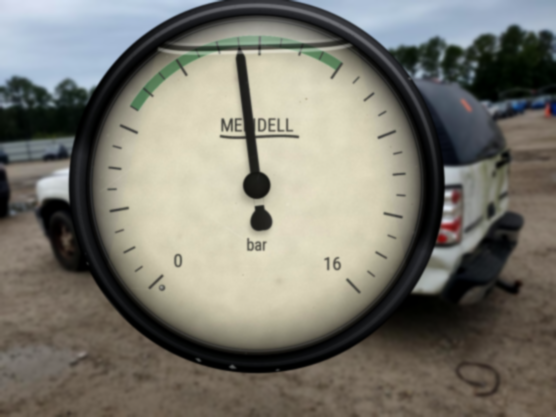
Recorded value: 7.5,bar
